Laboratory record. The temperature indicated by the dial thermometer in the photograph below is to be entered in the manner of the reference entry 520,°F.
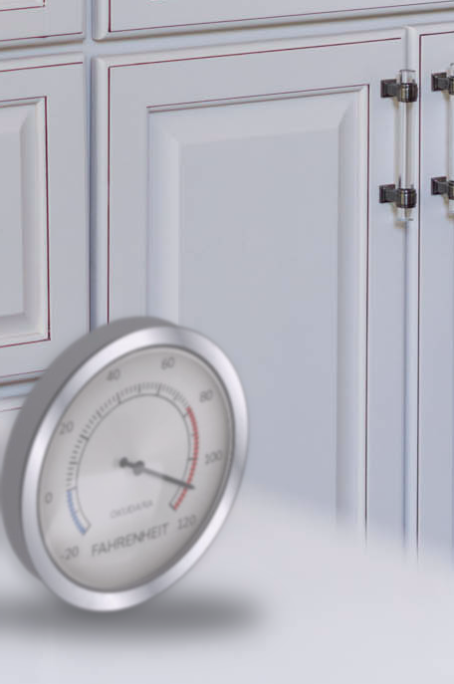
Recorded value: 110,°F
